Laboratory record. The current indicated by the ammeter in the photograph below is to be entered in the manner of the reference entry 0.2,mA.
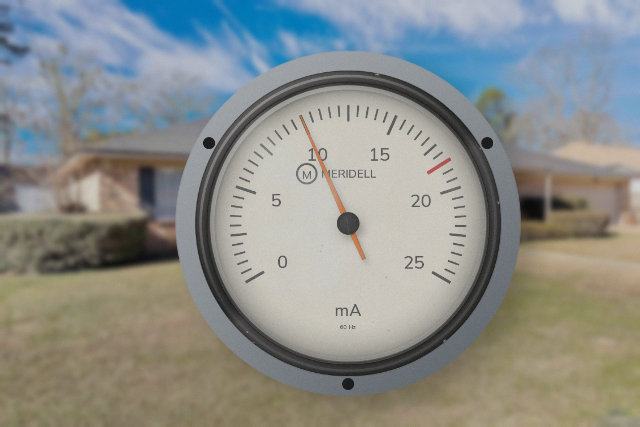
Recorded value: 10,mA
